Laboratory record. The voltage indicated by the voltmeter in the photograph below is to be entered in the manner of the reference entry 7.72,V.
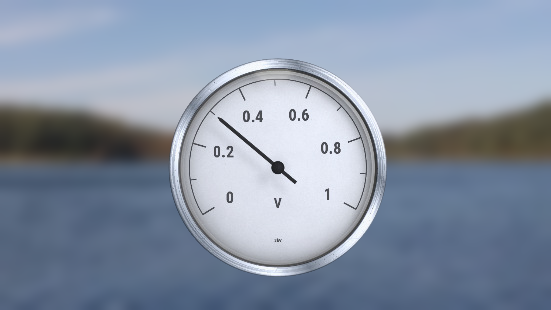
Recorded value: 0.3,V
